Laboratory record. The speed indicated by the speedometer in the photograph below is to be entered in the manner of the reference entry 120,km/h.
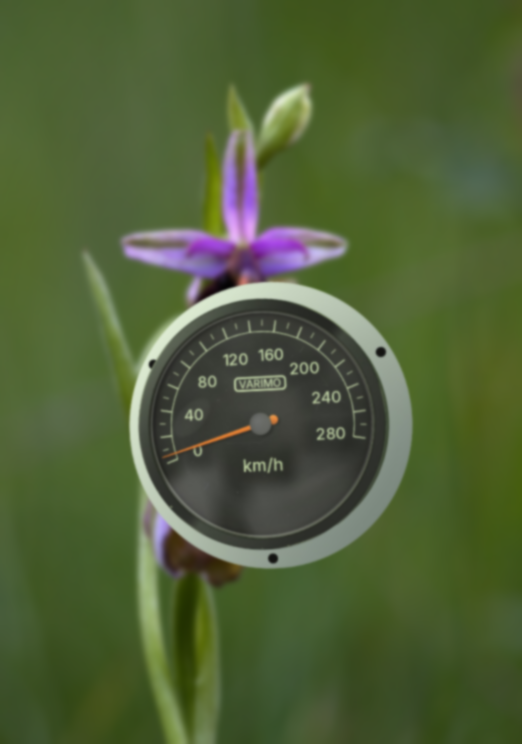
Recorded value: 5,km/h
